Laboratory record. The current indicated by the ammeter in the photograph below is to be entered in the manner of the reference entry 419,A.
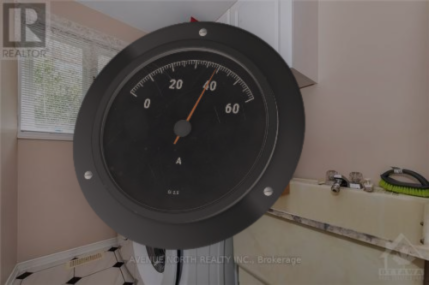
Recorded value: 40,A
